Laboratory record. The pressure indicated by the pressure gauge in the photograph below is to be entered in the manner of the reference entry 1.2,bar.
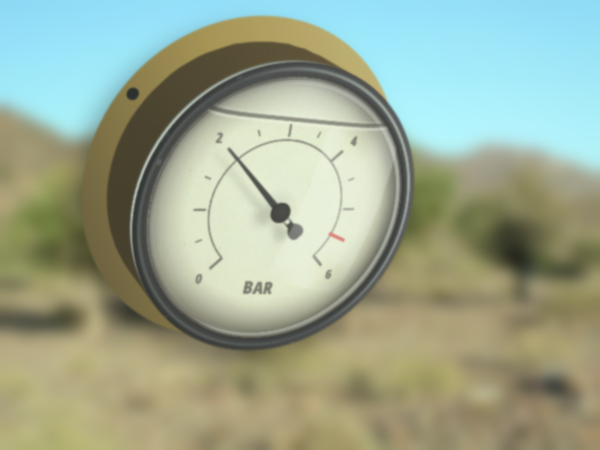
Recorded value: 2,bar
